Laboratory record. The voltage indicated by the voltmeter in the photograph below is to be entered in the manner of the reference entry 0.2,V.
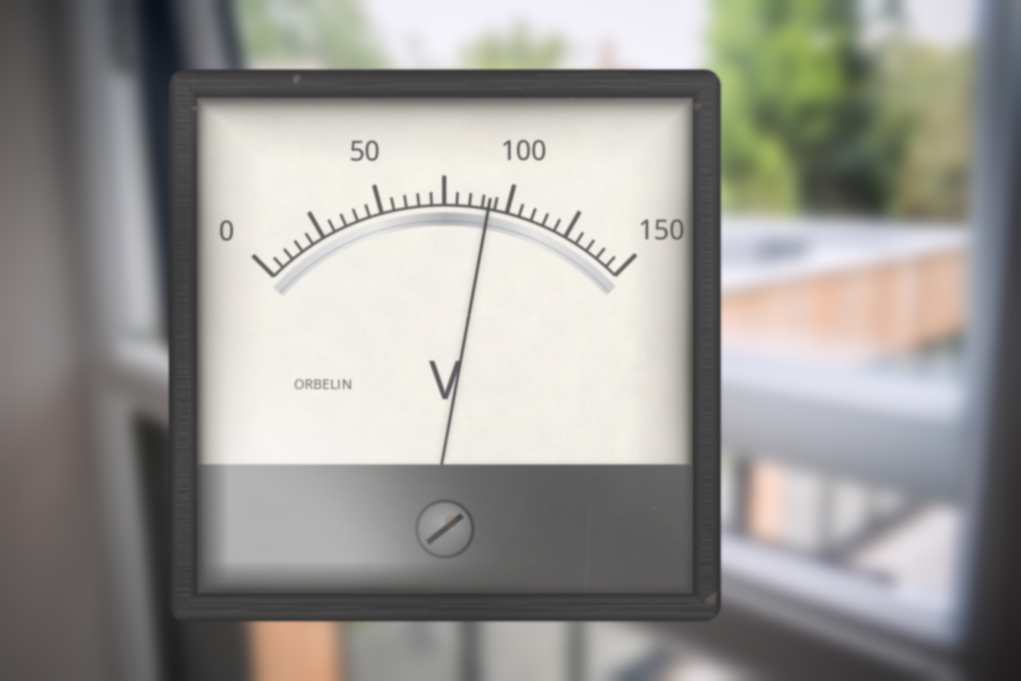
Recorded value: 92.5,V
